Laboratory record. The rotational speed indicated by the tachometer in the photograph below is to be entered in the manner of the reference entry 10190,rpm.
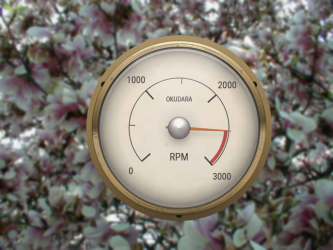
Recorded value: 2500,rpm
